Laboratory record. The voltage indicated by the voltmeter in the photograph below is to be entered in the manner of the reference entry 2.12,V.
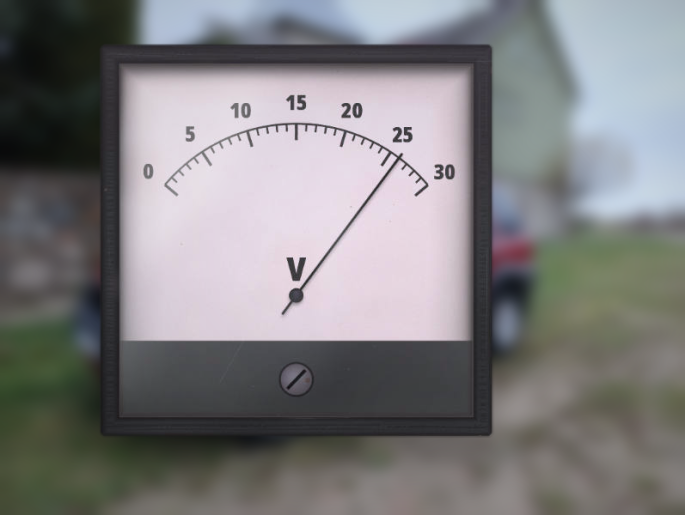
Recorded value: 26,V
